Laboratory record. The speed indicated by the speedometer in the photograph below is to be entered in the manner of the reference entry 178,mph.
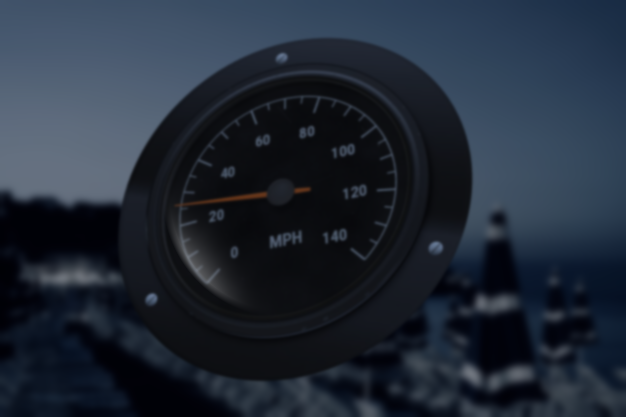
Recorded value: 25,mph
